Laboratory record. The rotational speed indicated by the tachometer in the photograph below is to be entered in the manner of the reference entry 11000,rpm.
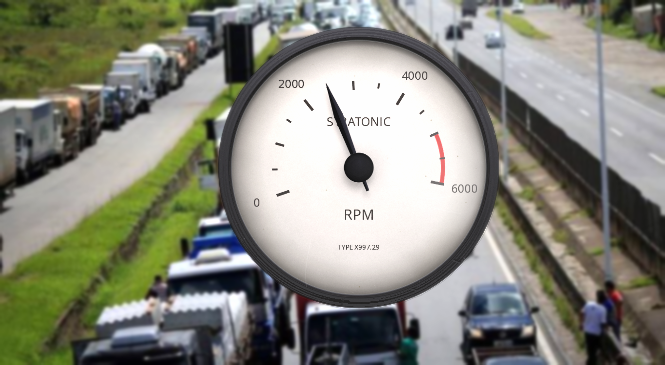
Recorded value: 2500,rpm
